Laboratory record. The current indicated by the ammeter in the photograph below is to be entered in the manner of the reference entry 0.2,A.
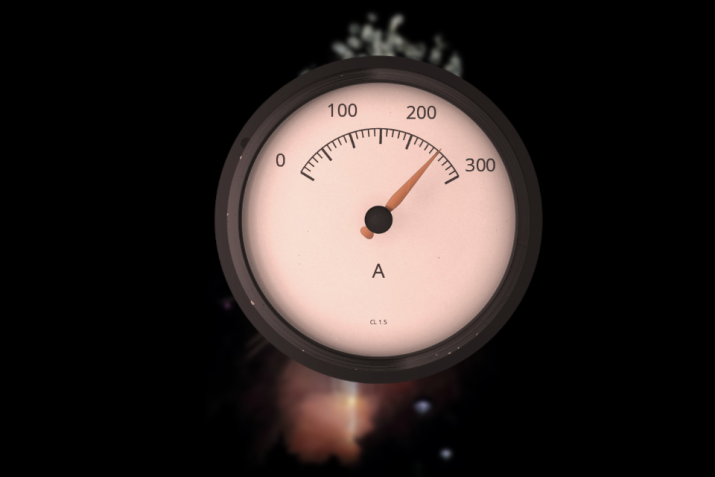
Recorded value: 250,A
